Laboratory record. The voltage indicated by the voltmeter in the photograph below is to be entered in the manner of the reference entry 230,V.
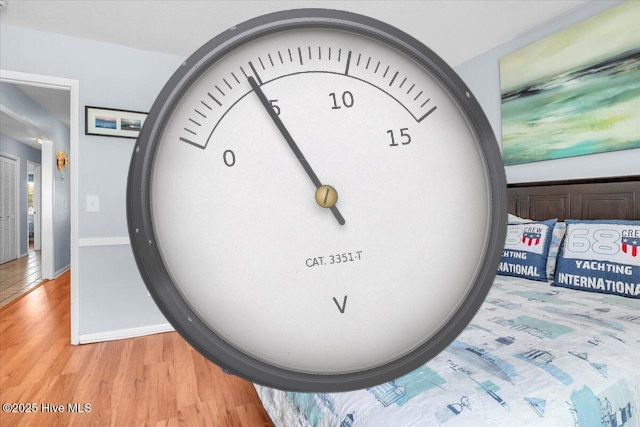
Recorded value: 4.5,V
